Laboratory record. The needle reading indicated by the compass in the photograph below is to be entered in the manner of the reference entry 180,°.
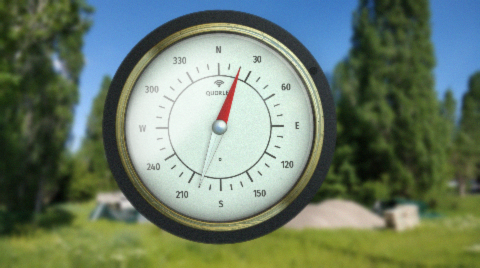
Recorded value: 20,°
